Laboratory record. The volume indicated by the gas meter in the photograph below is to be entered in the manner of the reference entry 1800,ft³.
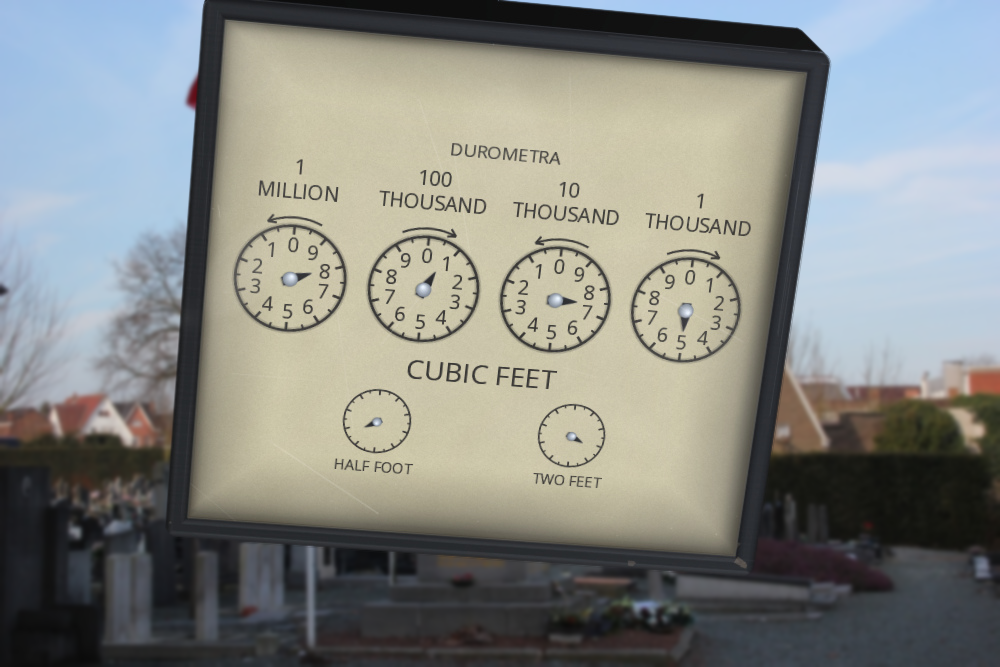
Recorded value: 807500,ft³
